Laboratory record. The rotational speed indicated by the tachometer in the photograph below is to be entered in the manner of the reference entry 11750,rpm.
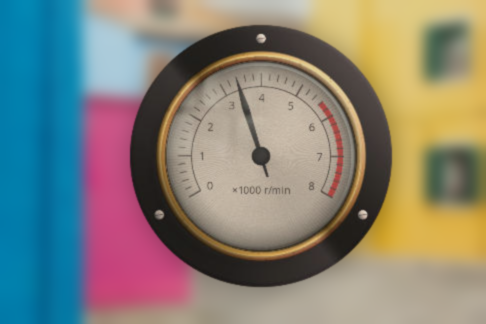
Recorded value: 3400,rpm
